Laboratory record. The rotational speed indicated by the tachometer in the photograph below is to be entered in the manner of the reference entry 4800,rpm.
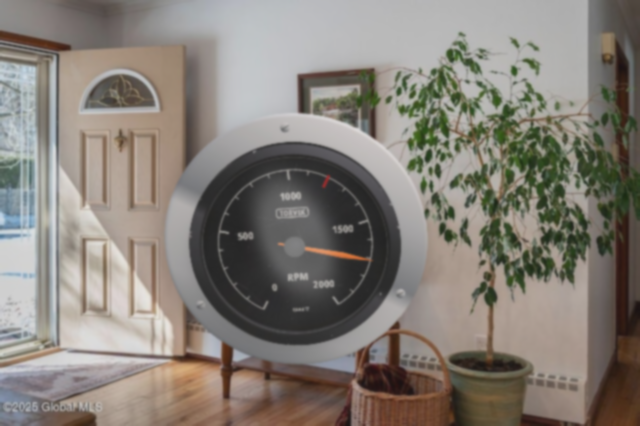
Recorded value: 1700,rpm
